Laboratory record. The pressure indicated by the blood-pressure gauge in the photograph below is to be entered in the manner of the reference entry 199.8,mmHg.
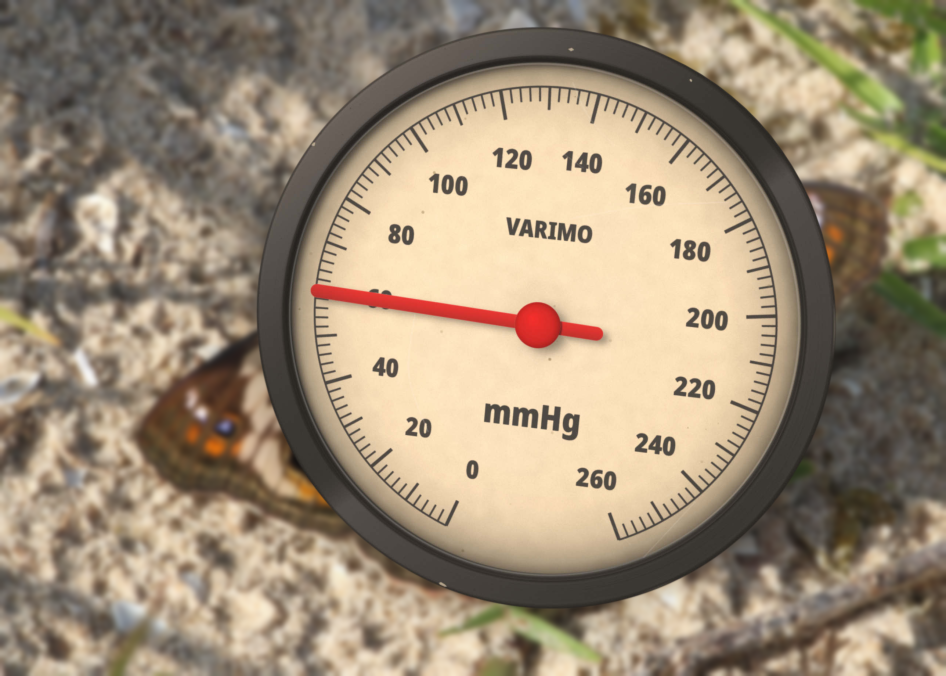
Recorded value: 60,mmHg
